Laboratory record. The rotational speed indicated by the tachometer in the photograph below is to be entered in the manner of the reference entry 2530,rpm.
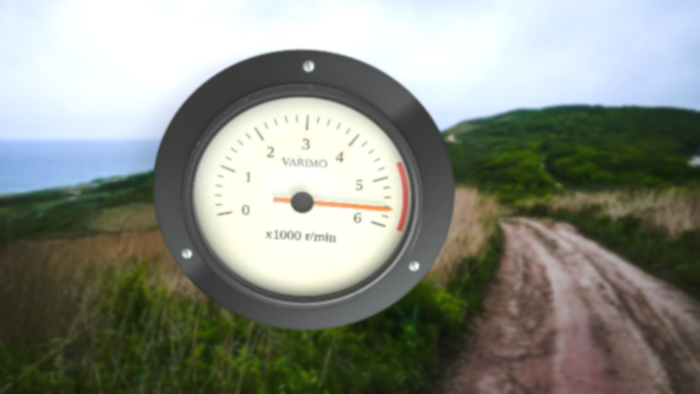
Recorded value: 5600,rpm
